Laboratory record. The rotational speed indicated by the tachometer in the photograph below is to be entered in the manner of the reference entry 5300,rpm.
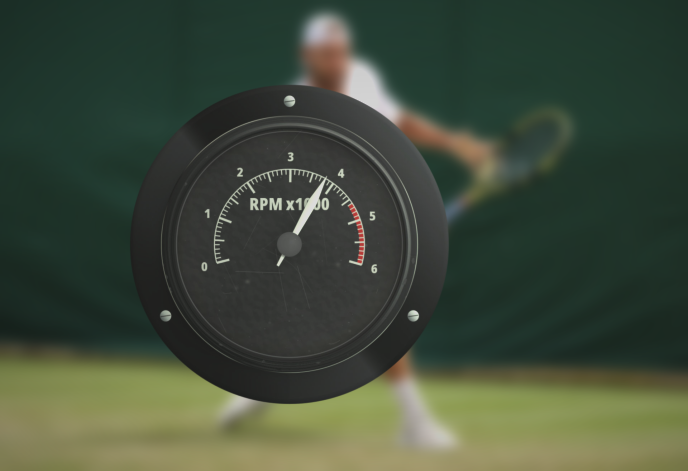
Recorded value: 3800,rpm
